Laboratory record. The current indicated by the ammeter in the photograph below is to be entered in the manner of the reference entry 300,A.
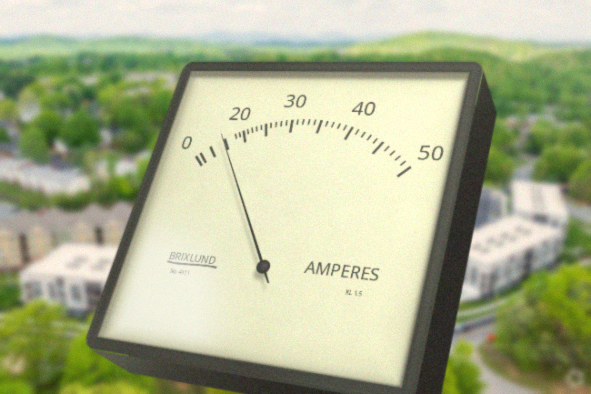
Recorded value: 15,A
